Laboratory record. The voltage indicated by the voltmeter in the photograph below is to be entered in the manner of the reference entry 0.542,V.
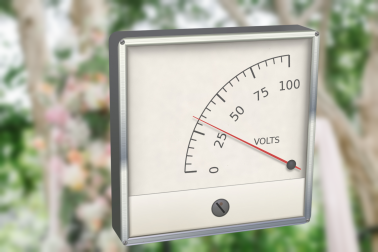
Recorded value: 32.5,V
